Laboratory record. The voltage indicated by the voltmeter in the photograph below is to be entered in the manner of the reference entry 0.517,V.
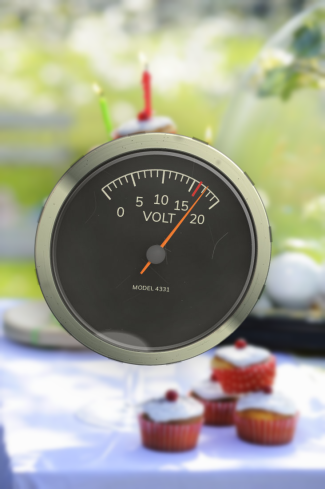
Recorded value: 17,V
